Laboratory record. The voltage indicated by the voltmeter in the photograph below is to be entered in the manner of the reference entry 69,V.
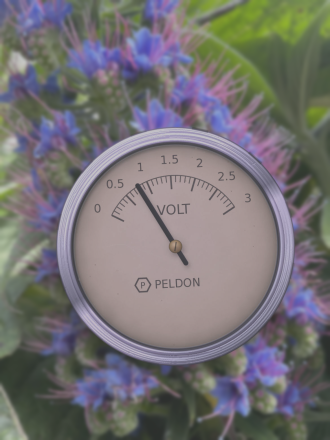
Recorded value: 0.8,V
